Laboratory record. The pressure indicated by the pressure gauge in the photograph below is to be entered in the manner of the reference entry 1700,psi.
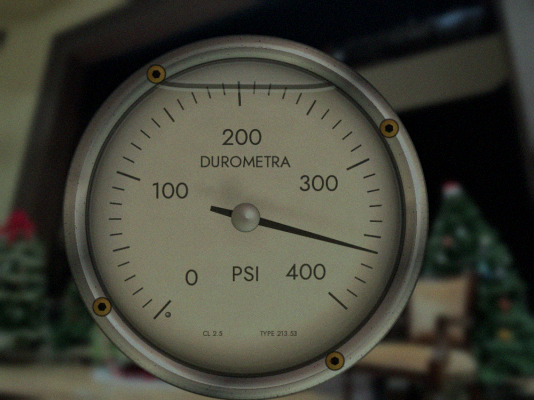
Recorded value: 360,psi
